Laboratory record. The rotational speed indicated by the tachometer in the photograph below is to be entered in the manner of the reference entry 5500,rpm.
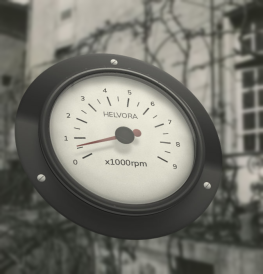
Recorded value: 500,rpm
